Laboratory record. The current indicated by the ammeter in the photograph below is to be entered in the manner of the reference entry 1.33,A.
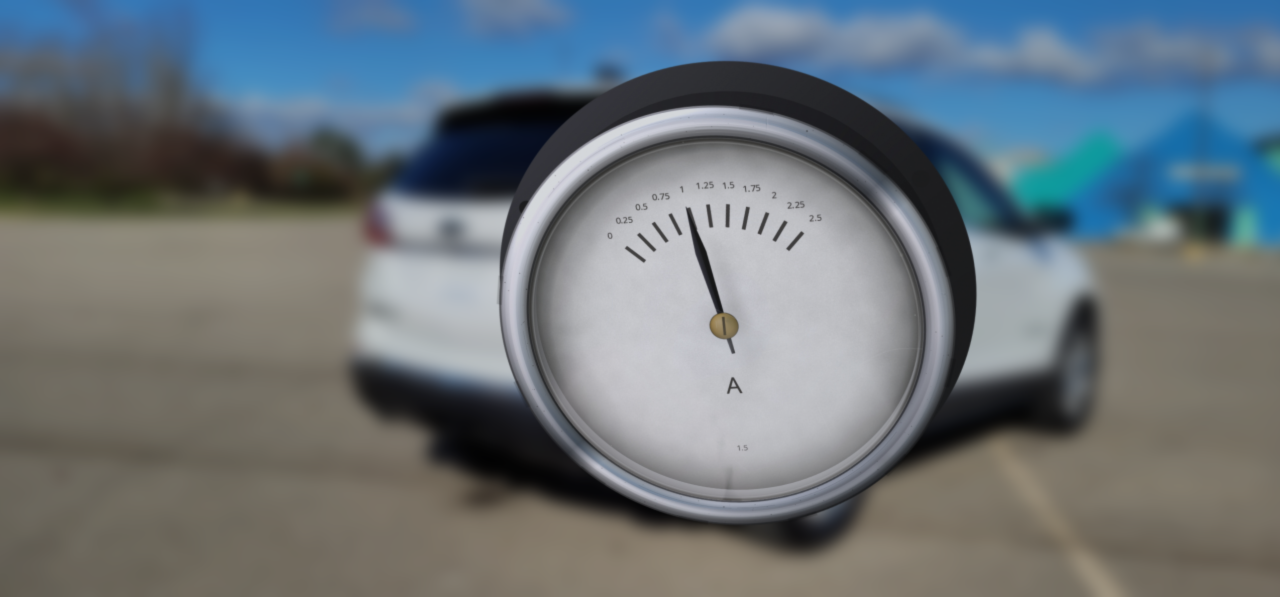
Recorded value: 1,A
